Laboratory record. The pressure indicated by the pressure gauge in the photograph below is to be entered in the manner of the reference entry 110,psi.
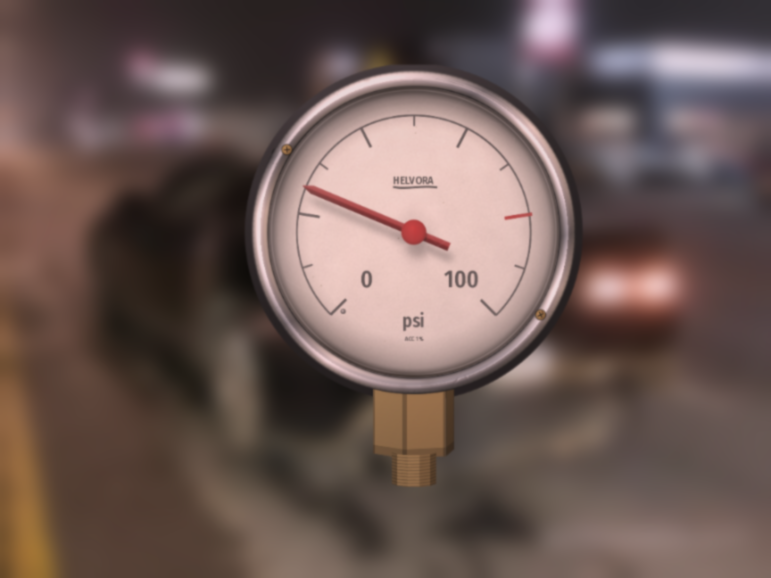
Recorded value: 25,psi
